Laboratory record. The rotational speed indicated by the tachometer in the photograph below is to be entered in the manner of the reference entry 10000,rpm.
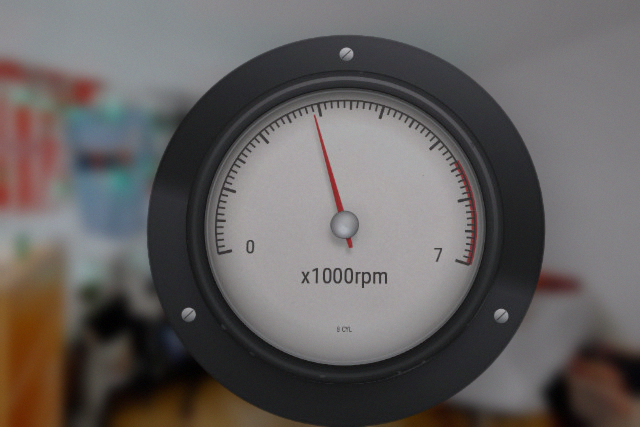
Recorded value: 2900,rpm
